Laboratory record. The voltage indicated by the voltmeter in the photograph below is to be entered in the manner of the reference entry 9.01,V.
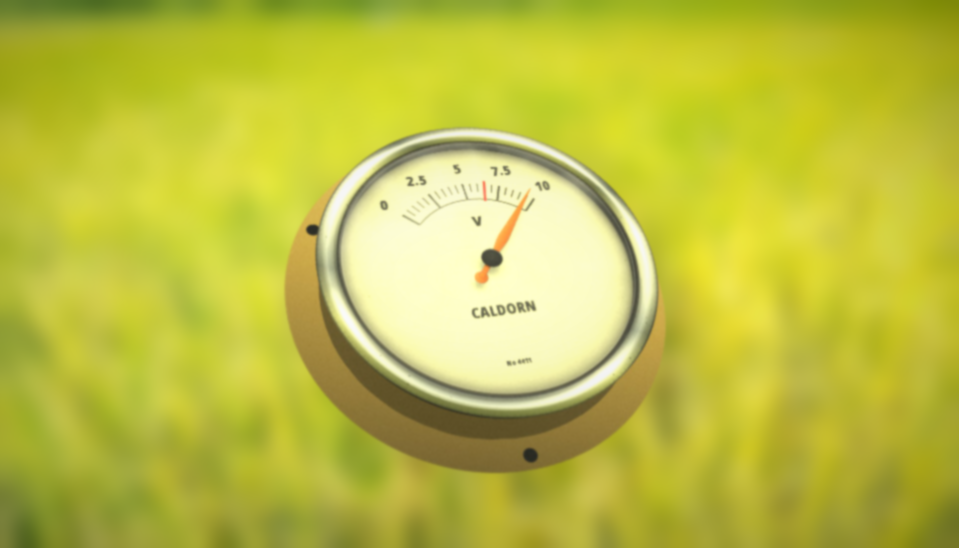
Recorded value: 9.5,V
